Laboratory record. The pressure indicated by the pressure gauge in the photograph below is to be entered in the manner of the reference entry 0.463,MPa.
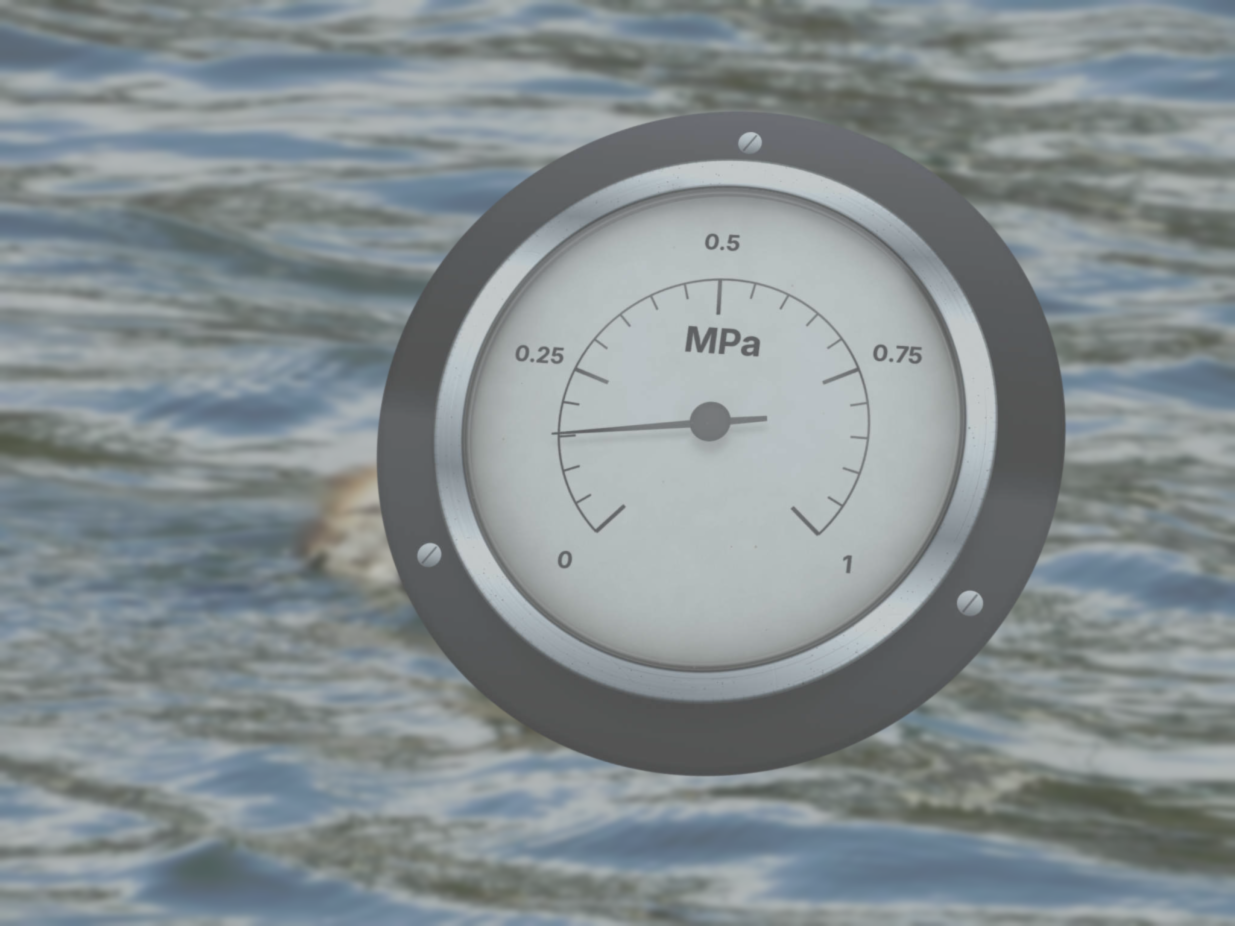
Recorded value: 0.15,MPa
